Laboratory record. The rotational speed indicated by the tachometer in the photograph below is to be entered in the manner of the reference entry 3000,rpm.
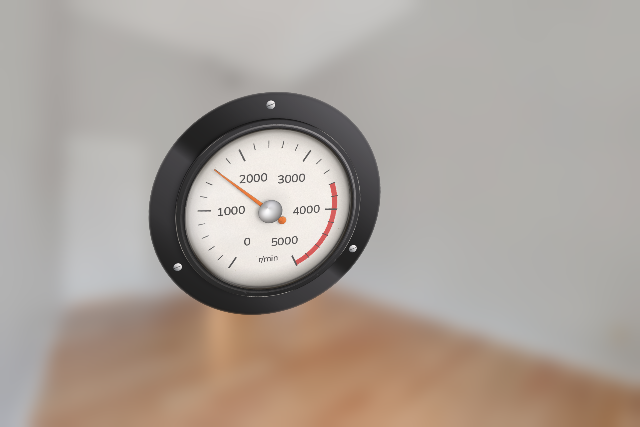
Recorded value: 1600,rpm
